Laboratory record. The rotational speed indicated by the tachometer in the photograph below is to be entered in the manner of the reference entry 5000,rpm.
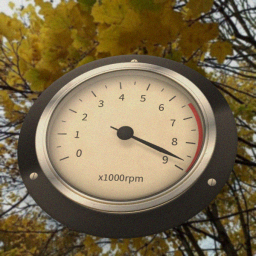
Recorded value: 8750,rpm
